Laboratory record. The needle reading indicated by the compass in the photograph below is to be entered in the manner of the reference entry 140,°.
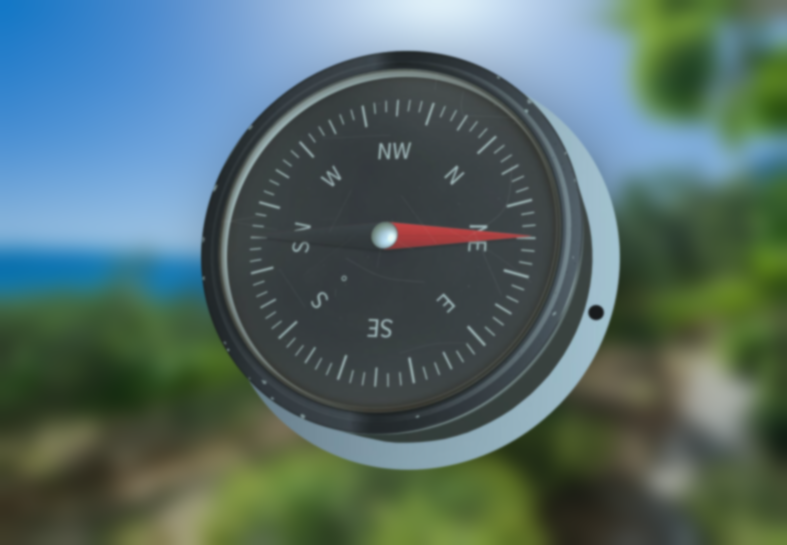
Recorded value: 45,°
